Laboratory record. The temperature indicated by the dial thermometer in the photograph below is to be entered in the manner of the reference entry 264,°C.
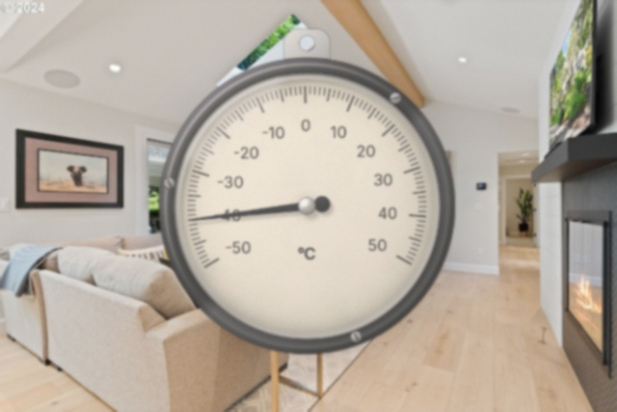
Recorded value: -40,°C
